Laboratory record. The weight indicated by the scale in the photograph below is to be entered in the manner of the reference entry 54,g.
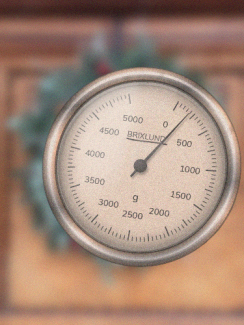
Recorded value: 200,g
